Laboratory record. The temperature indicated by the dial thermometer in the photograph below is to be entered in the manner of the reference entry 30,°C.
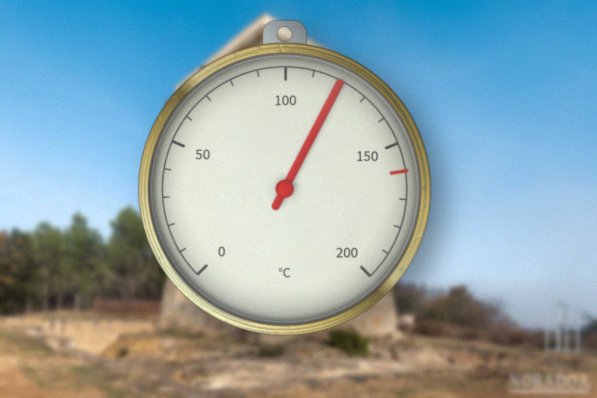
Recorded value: 120,°C
